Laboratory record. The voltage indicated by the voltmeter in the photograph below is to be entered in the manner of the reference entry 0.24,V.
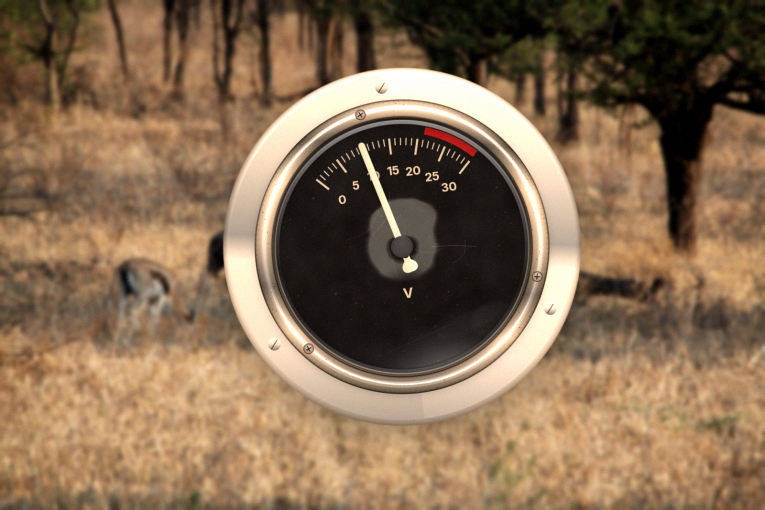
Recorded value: 10,V
